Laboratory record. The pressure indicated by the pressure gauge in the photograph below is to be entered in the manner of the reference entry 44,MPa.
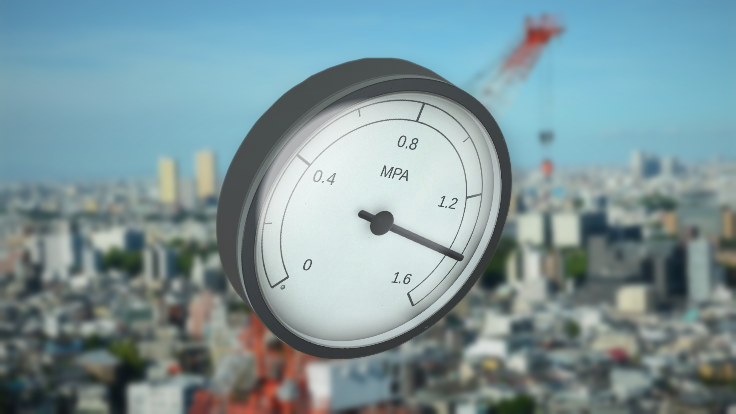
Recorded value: 1.4,MPa
